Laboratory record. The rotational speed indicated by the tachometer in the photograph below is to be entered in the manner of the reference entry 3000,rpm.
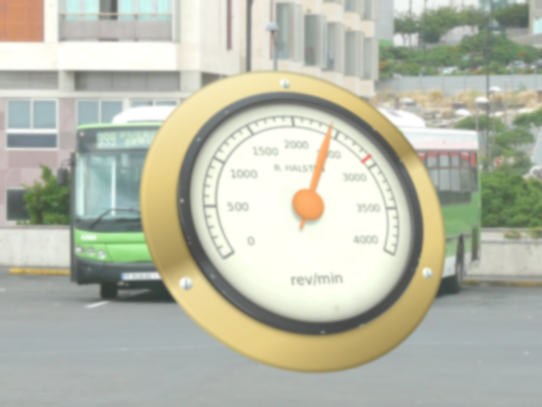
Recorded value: 2400,rpm
